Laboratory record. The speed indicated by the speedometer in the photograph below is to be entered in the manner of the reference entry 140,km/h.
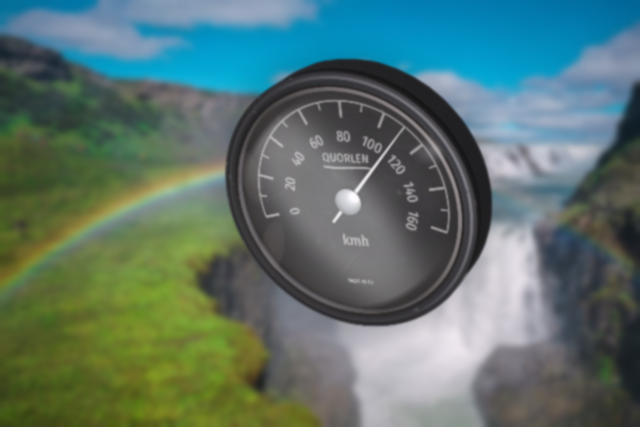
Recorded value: 110,km/h
